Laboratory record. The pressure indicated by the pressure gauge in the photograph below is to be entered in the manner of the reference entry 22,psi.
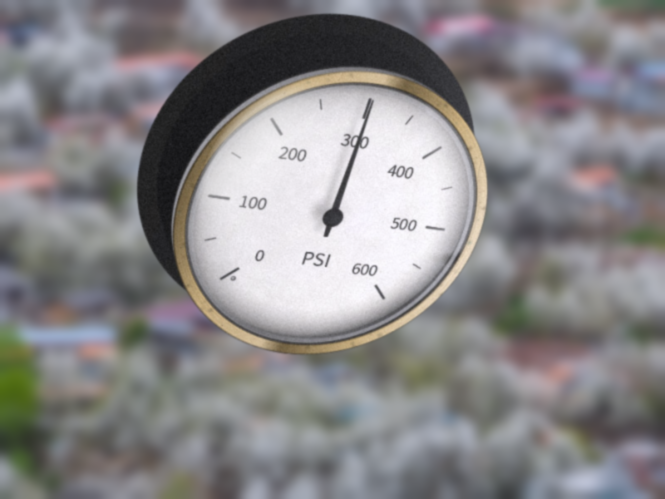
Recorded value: 300,psi
